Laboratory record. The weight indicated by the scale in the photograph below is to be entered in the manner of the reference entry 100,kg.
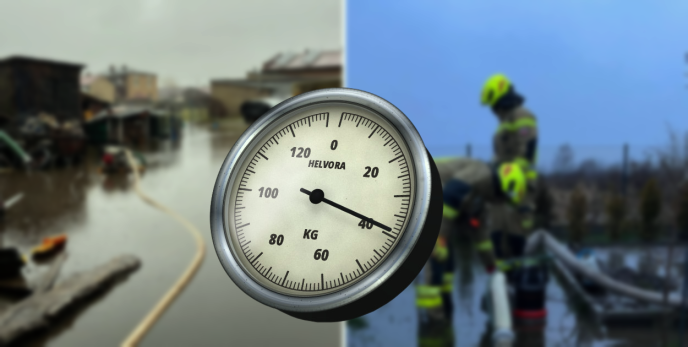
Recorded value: 39,kg
